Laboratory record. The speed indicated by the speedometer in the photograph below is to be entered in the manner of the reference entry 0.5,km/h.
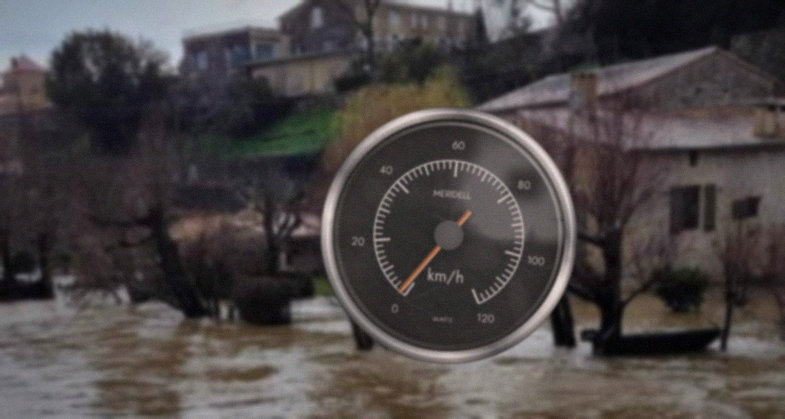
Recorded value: 2,km/h
